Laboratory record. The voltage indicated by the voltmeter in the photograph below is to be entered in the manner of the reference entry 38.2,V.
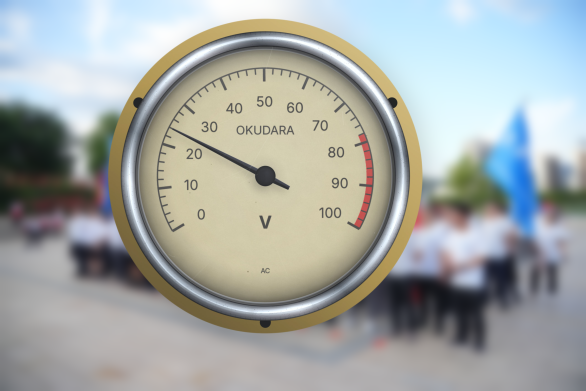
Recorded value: 24,V
